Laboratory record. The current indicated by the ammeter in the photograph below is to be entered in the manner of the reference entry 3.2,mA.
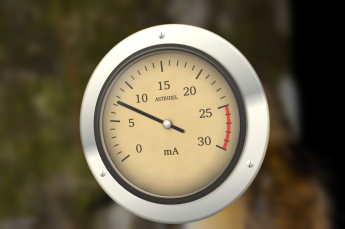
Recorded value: 7.5,mA
